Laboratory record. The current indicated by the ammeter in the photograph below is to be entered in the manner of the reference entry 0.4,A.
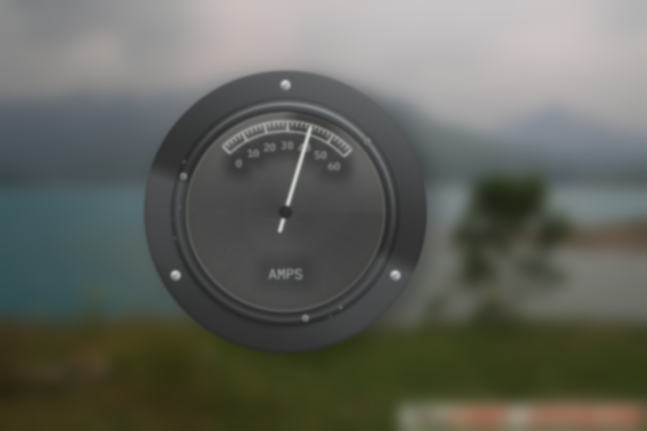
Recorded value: 40,A
